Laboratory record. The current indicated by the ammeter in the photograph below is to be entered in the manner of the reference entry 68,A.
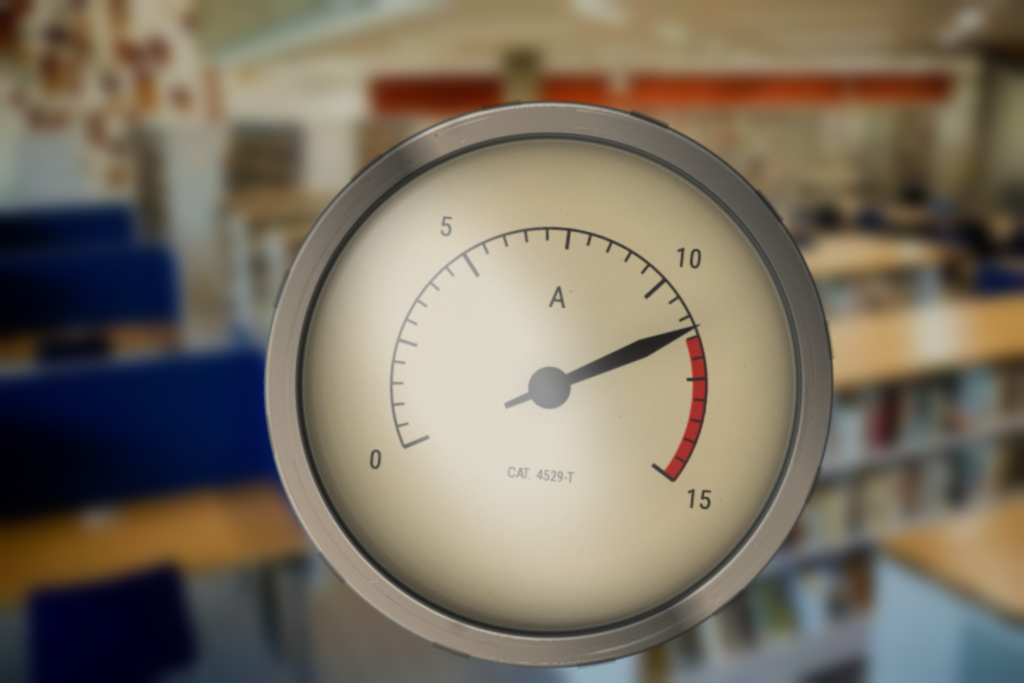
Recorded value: 11.25,A
